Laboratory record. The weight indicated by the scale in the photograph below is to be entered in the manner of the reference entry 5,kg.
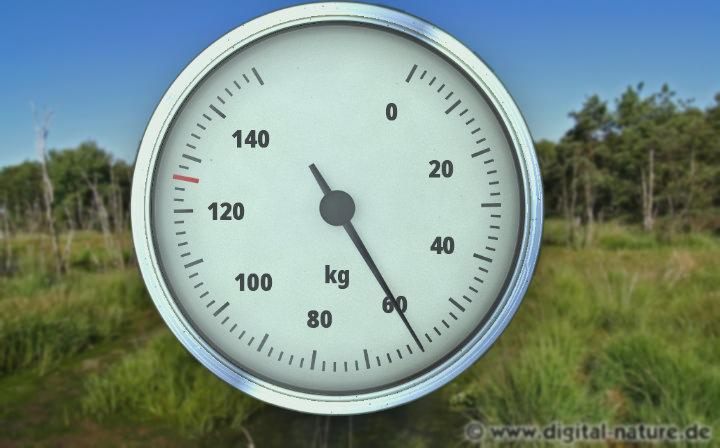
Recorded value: 60,kg
